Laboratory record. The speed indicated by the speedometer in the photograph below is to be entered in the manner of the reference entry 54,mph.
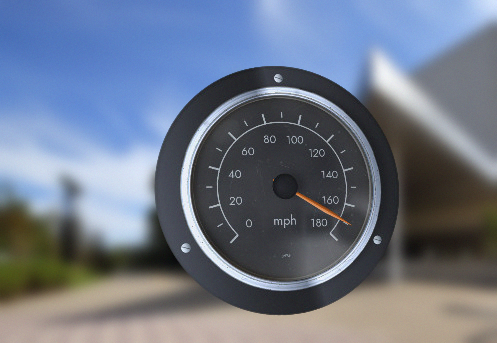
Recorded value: 170,mph
